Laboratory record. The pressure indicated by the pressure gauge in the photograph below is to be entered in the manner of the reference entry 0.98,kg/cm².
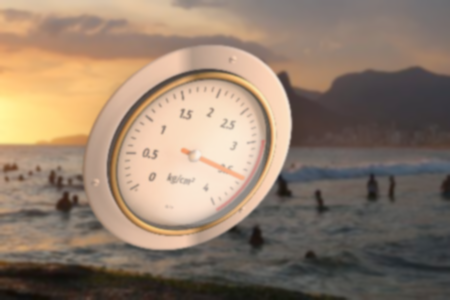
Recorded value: 3.5,kg/cm²
